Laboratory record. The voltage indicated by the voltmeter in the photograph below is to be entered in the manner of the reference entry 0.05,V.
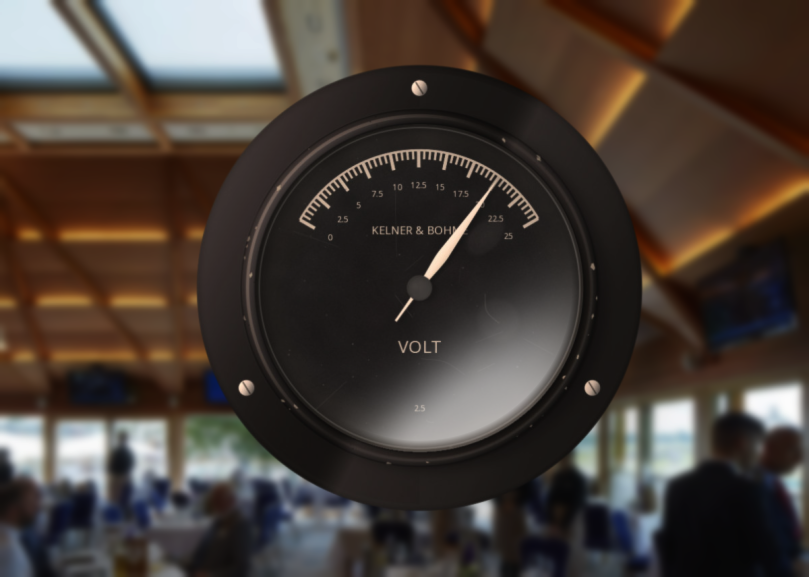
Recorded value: 20,V
